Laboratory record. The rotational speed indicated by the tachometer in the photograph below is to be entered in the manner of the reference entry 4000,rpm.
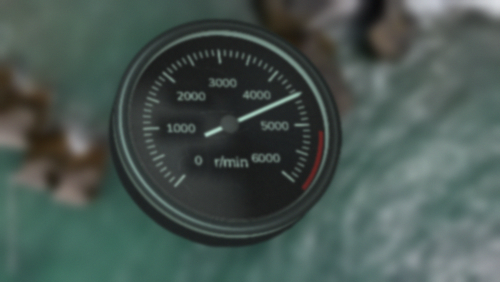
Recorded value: 4500,rpm
